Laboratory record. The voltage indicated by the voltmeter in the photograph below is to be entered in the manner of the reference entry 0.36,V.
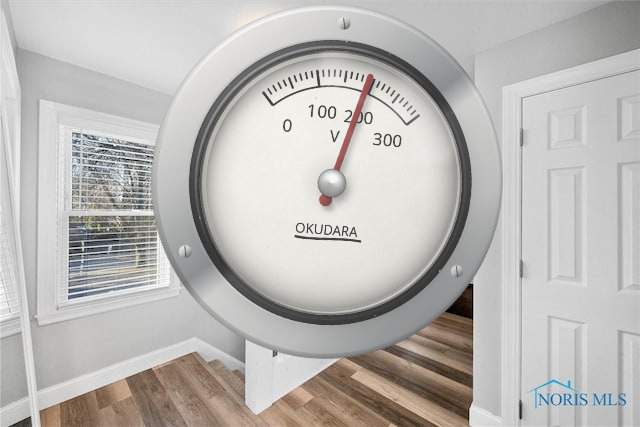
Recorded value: 190,V
